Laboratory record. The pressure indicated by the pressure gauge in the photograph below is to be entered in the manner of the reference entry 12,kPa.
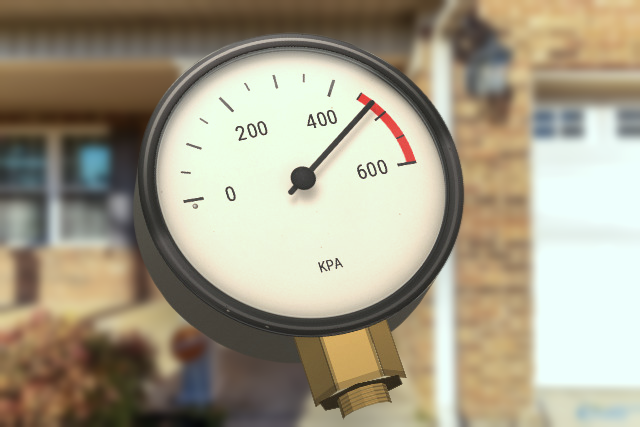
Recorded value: 475,kPa
